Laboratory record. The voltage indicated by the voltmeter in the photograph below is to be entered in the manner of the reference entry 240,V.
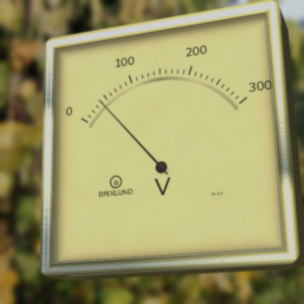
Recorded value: 40,V
